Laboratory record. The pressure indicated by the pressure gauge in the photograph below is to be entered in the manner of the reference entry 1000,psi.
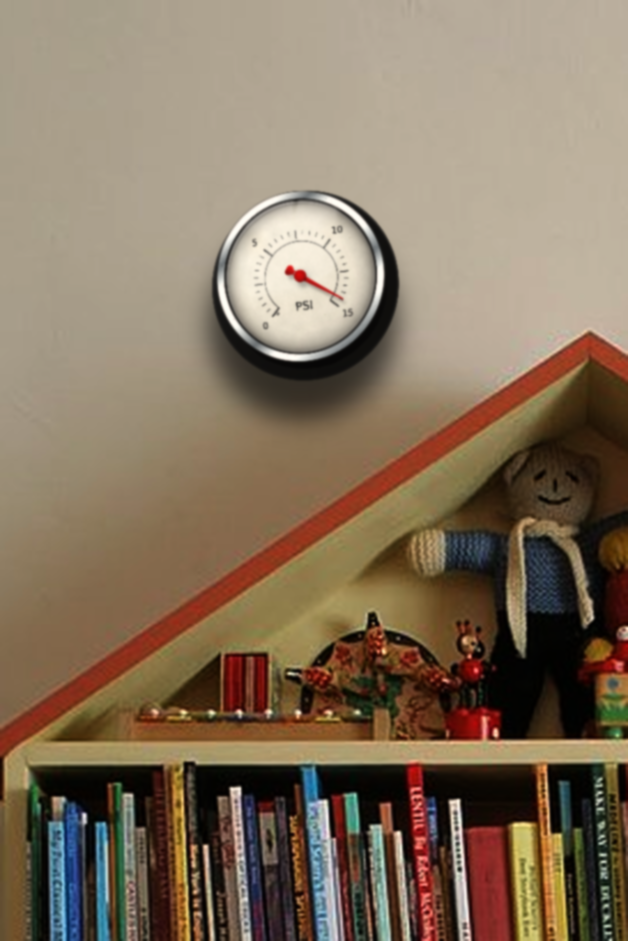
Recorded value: 14.5,psi
